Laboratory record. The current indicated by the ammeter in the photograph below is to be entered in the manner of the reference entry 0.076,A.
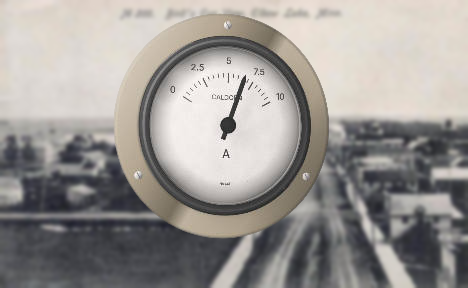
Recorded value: 6.5,A
